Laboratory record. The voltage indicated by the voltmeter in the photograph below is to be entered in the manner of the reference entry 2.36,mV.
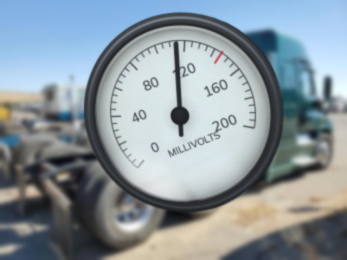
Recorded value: 115,mV
